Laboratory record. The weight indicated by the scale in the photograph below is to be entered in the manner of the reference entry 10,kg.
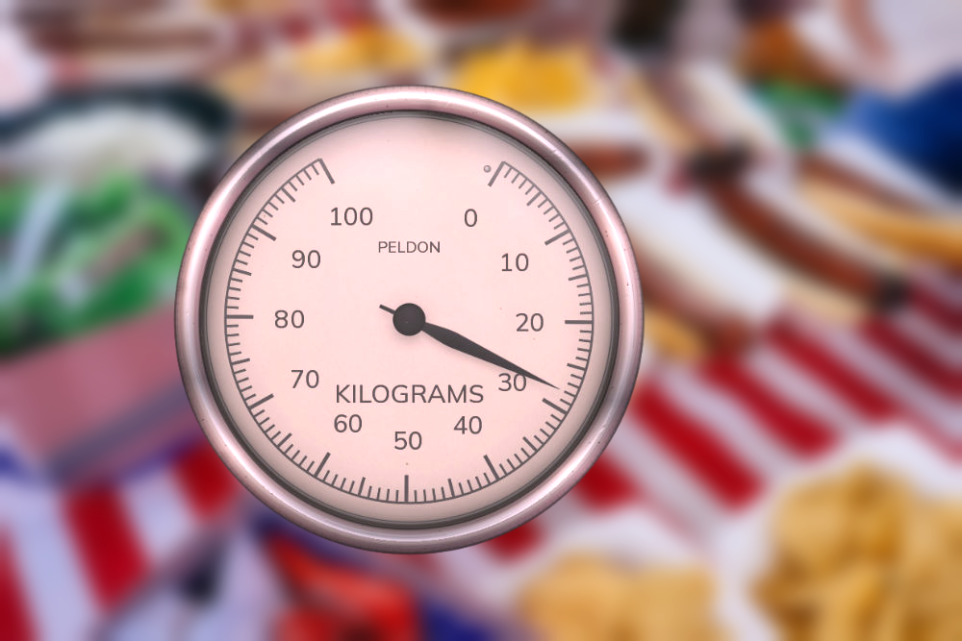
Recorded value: 28,kg
